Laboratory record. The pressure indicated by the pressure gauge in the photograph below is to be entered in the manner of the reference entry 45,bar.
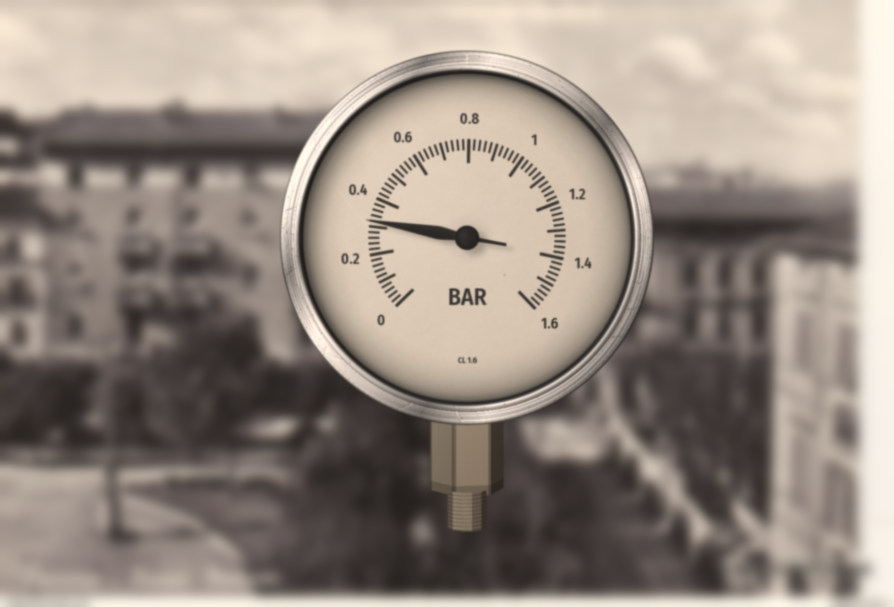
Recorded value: 0.32,bar
